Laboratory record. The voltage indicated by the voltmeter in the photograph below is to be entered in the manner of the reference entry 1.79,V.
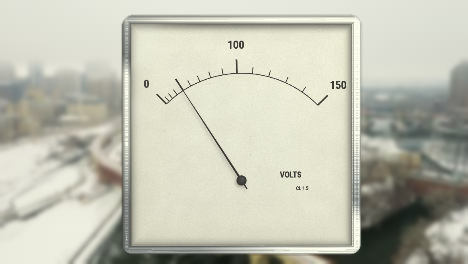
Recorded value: 50,V
